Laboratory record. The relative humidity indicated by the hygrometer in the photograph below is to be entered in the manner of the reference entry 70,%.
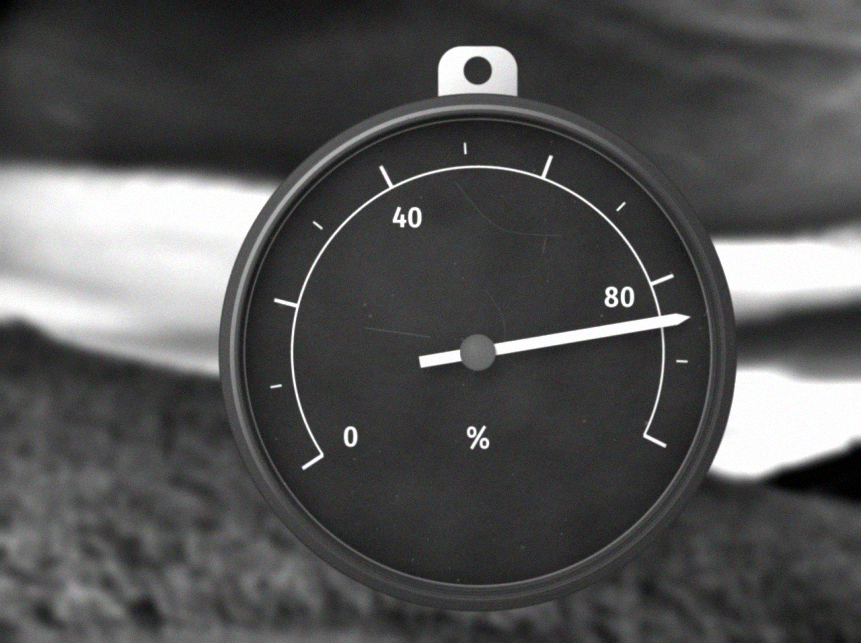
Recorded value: 85,%
